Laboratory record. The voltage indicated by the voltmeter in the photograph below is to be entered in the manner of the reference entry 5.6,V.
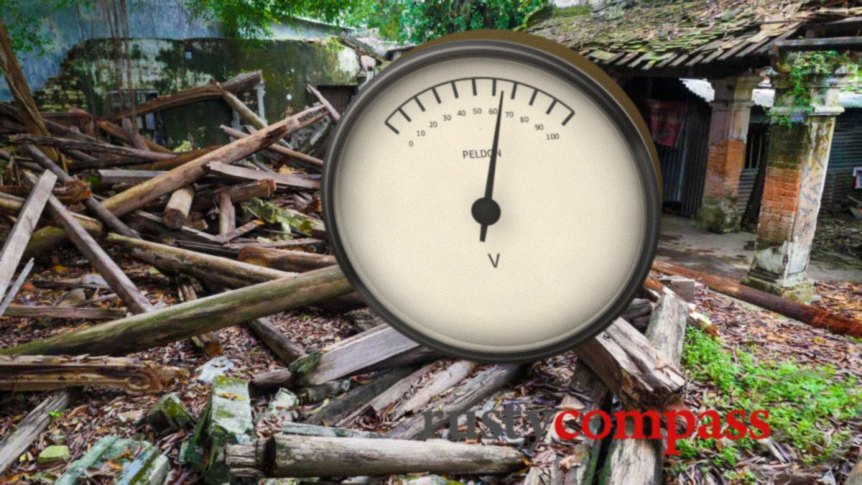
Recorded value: 65,V
